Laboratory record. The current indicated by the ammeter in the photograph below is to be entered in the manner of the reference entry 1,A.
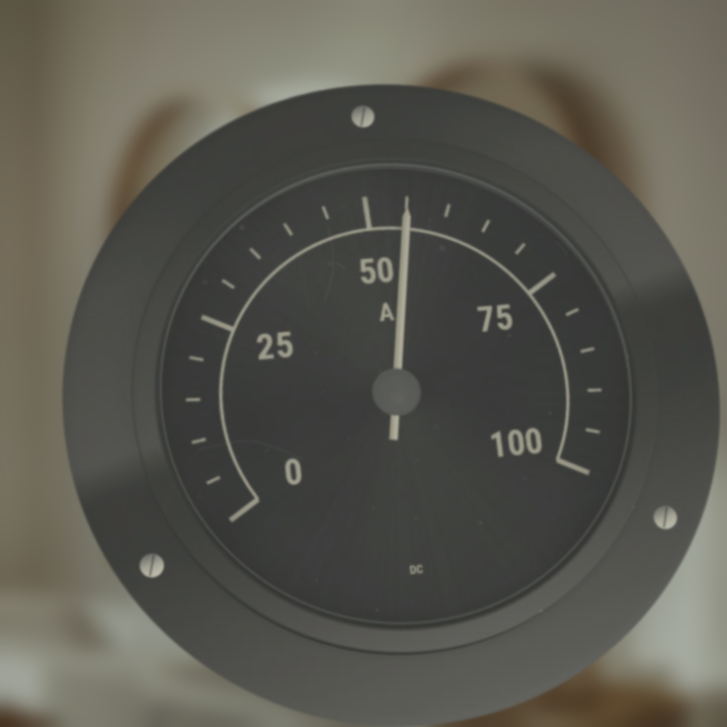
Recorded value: 55,A
